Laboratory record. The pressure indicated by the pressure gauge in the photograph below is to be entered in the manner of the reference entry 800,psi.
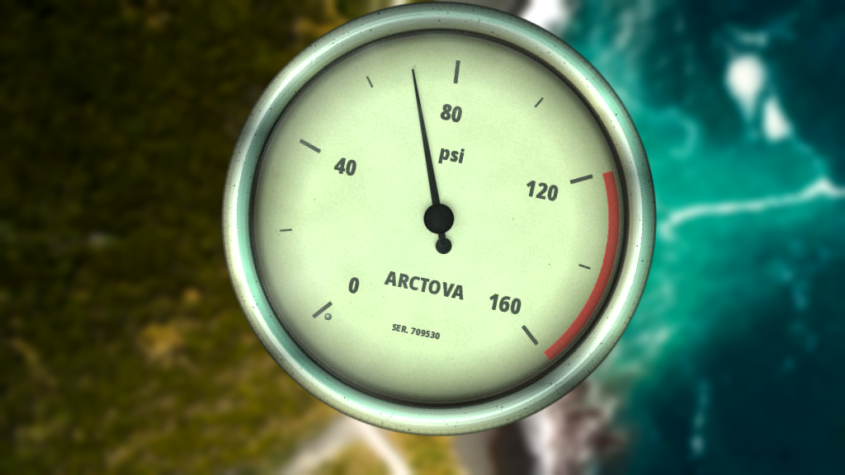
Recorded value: 70,psi
